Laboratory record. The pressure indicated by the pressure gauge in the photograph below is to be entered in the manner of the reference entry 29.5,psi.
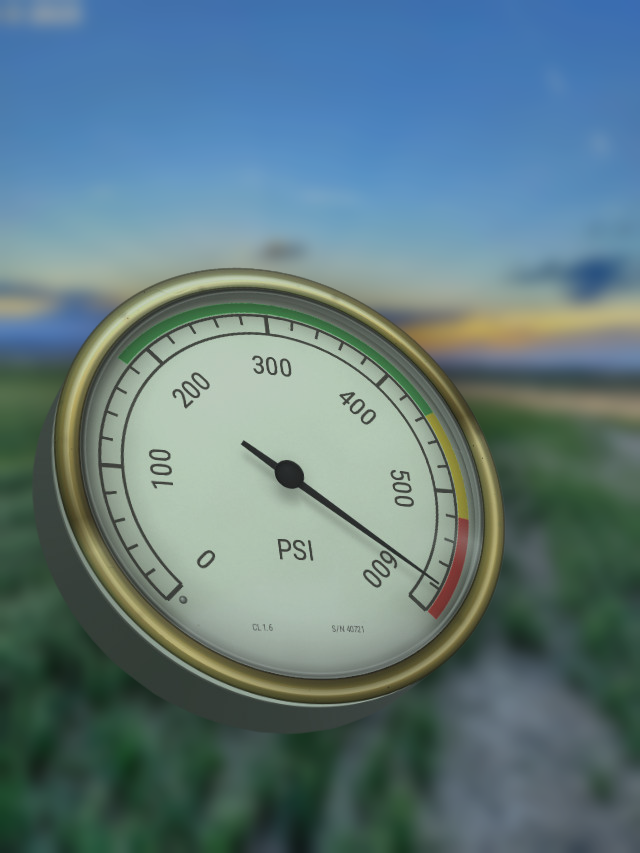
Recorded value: 580,psi
